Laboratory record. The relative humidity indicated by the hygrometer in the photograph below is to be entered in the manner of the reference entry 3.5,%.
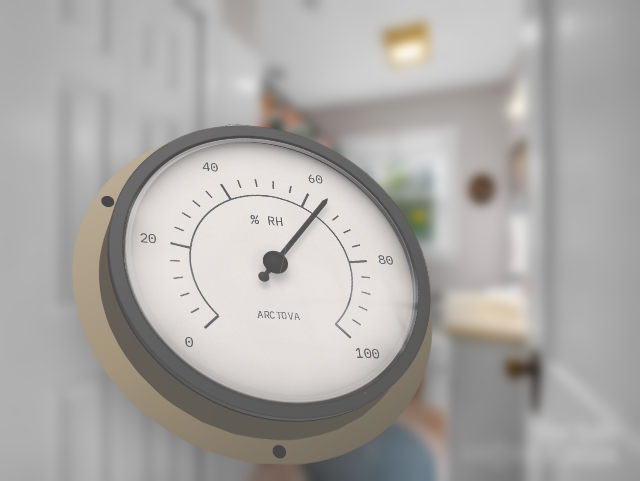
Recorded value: 64,%
